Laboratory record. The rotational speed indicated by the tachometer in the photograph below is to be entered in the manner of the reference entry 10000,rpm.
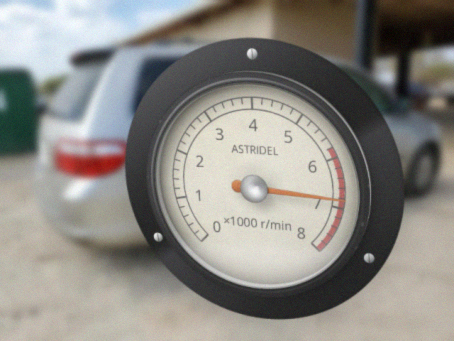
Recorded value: 6800,rpm
